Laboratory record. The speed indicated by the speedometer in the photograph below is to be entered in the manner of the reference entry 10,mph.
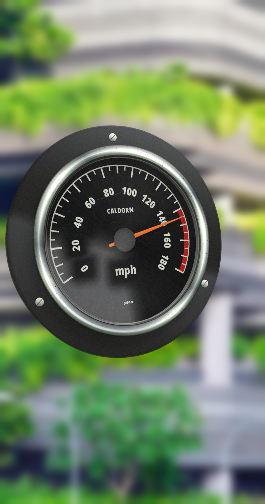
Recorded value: 145,mph
